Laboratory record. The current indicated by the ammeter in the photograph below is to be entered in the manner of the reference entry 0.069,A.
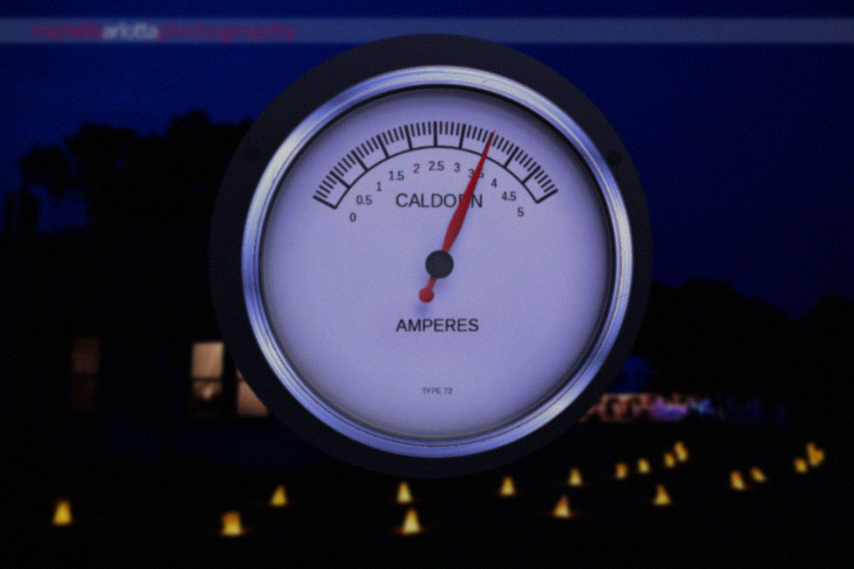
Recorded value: 3.5,A
